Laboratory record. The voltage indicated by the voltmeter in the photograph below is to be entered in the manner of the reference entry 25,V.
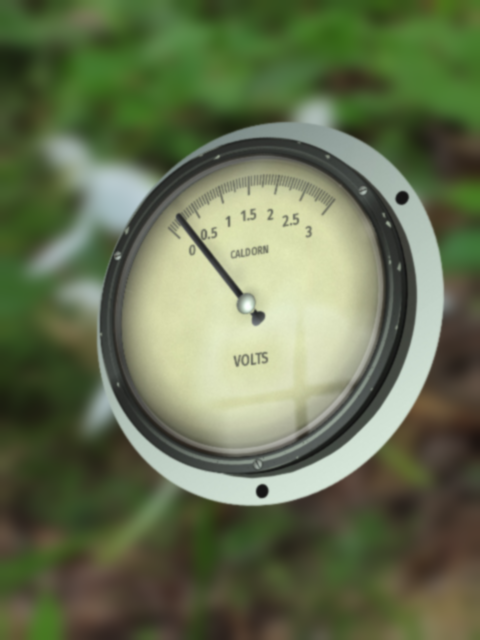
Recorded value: 0.25,V
